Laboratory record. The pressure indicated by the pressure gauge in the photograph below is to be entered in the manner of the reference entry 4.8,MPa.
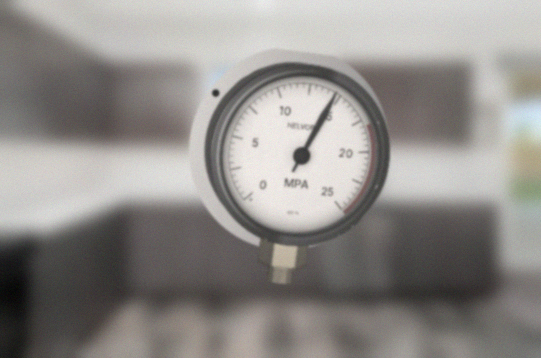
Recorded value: 14.5,MPa
